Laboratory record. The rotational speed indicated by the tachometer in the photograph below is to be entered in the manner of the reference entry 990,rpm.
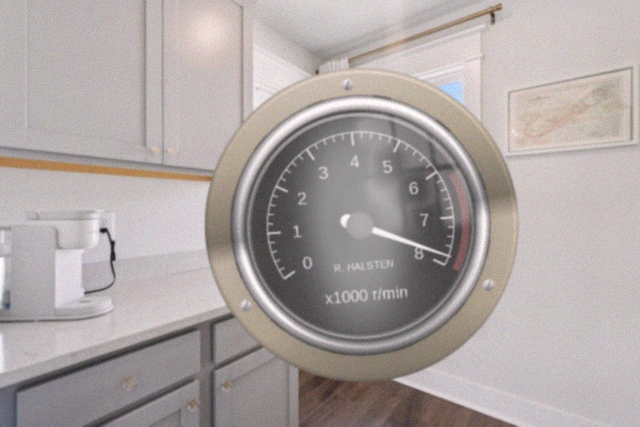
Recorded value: 7800,rpm
